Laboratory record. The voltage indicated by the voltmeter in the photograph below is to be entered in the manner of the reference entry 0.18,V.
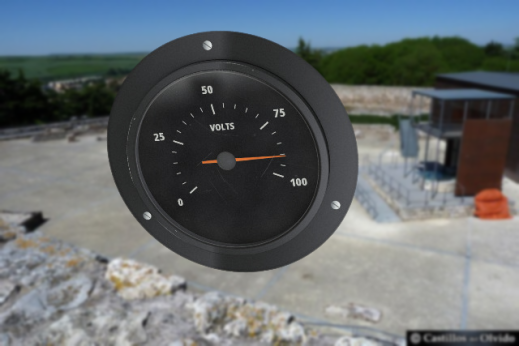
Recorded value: 90,V
